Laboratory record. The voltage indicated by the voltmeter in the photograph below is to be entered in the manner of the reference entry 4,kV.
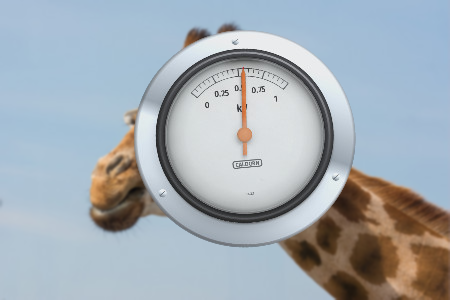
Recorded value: 0.55,kV
